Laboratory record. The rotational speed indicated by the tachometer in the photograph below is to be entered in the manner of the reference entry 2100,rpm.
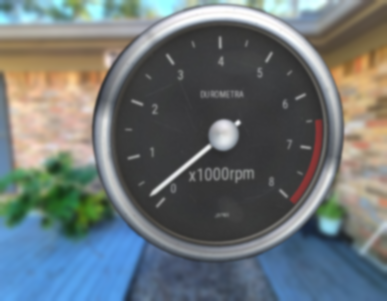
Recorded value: 250,rpm
